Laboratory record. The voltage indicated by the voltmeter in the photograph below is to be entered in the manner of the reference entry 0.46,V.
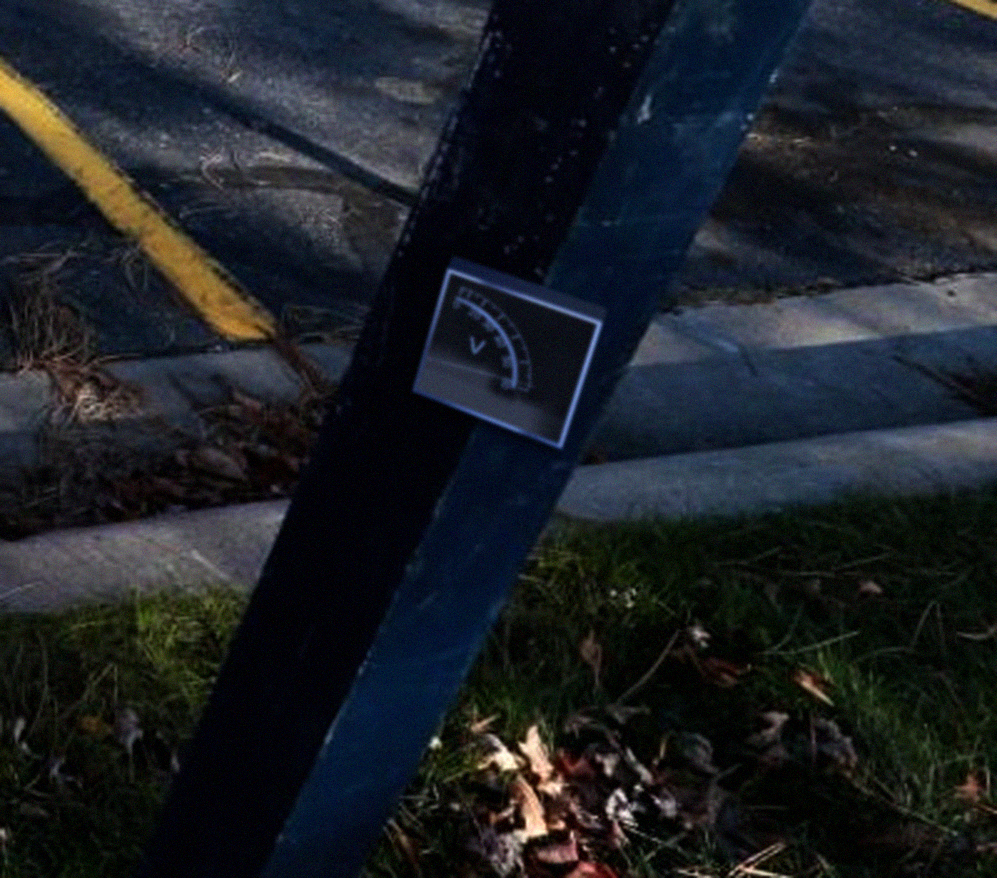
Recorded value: 57.5,V
